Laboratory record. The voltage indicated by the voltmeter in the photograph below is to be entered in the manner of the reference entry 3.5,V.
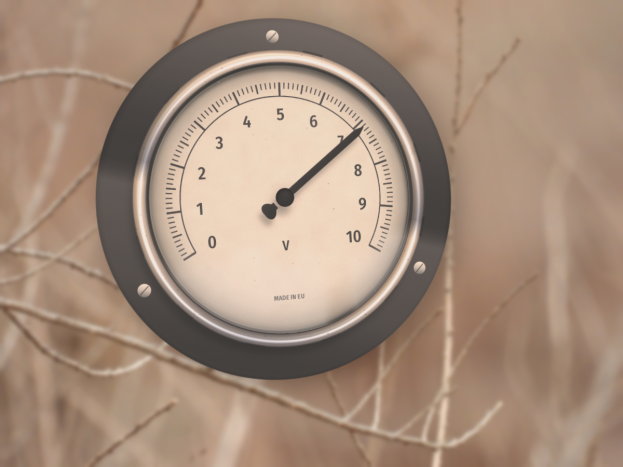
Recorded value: 7.1,V
